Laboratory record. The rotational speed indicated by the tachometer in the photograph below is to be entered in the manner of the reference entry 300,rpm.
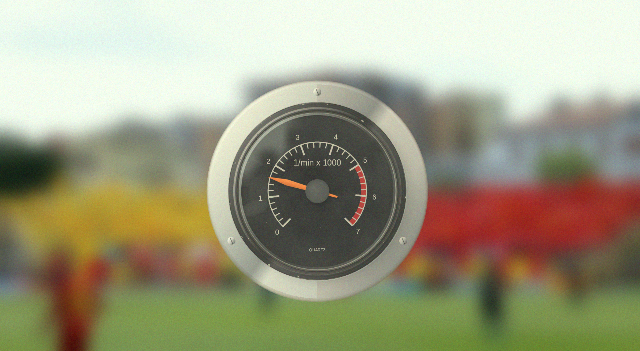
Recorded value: 1600,rpm
